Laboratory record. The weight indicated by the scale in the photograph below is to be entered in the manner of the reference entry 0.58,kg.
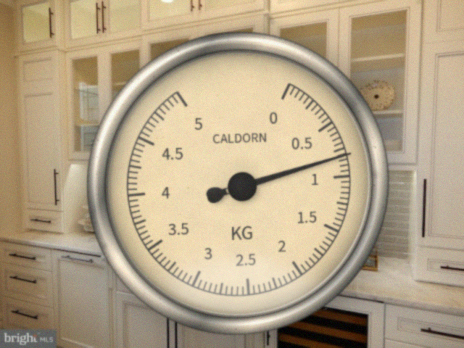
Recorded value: 0.8,kg
